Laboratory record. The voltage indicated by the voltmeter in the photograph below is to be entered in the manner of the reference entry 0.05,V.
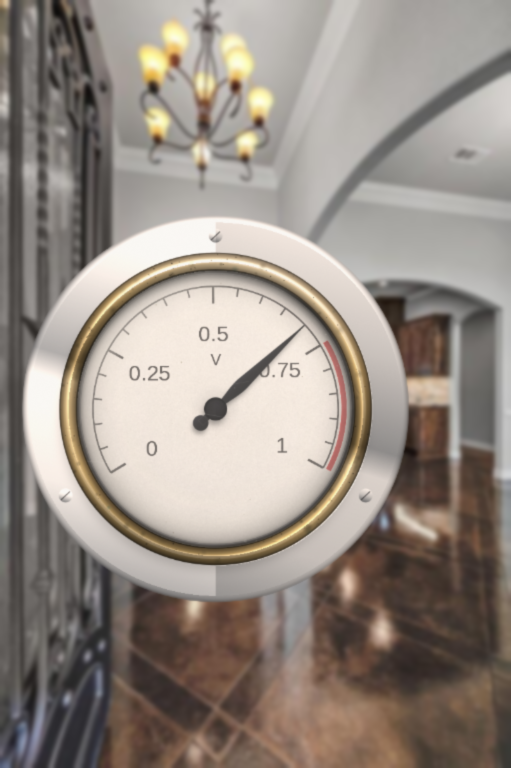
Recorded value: 0.7,V
